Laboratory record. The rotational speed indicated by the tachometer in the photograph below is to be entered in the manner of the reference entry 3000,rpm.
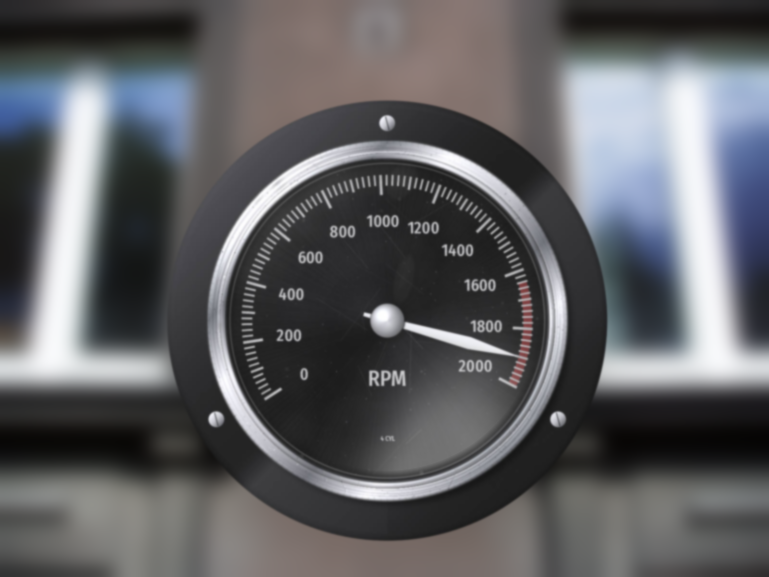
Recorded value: 1900,rpm
